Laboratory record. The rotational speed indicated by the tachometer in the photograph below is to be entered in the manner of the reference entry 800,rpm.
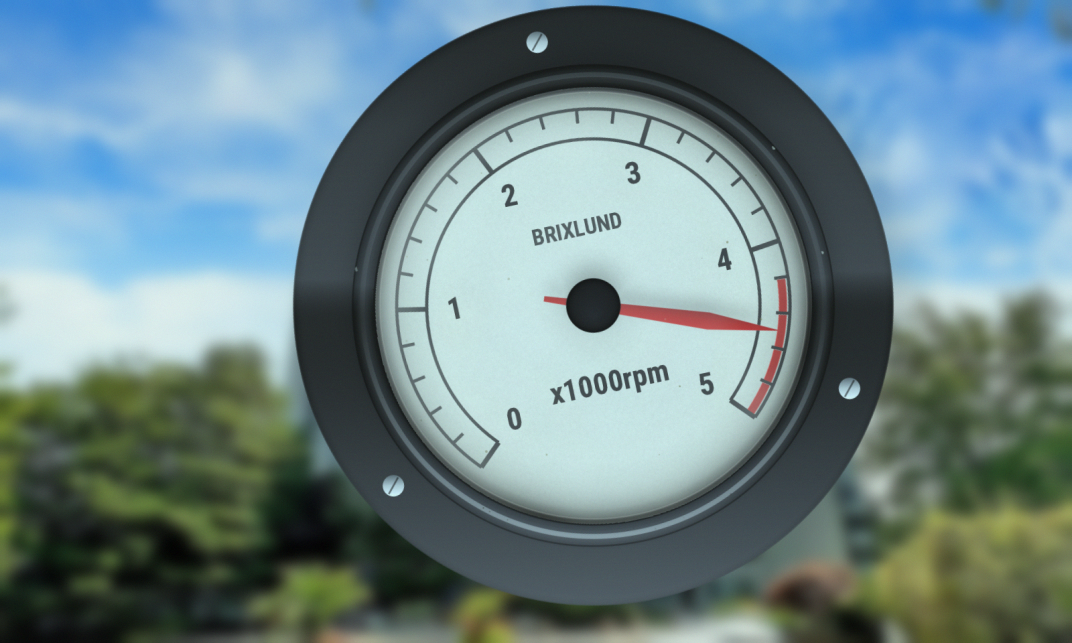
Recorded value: 4500,rpm
